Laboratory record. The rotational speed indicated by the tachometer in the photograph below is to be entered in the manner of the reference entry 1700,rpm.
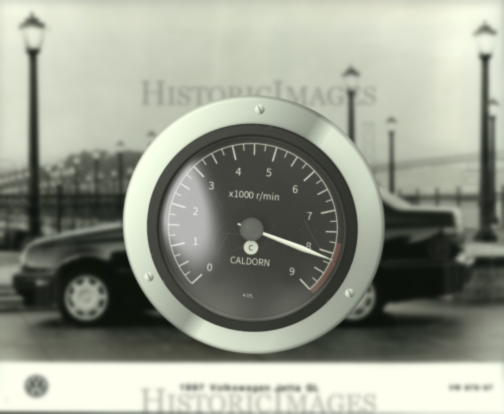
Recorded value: 8125,rpm
